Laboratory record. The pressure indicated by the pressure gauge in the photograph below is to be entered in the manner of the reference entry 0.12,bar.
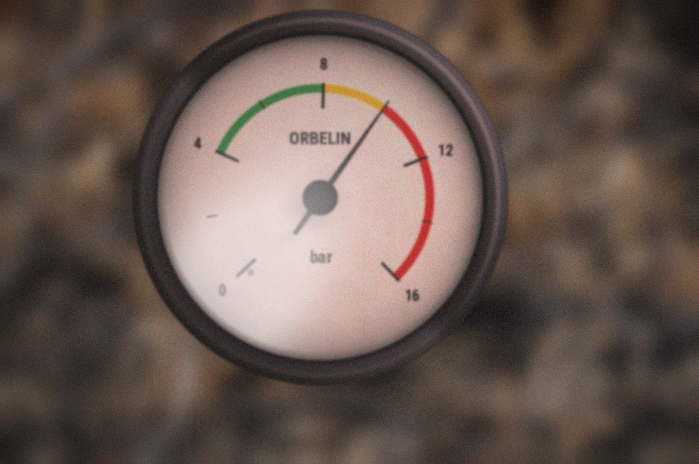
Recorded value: 10,bar
